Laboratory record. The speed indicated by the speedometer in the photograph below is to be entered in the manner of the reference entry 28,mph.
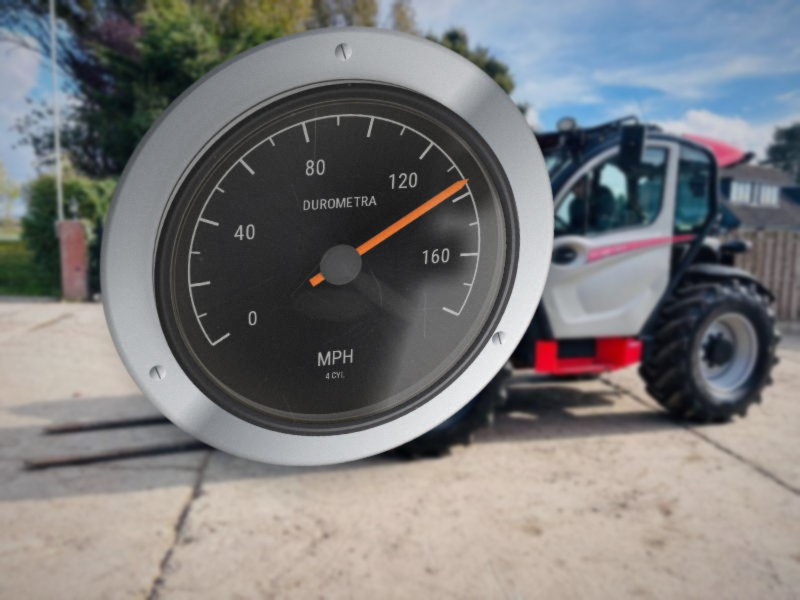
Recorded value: 135,mph
